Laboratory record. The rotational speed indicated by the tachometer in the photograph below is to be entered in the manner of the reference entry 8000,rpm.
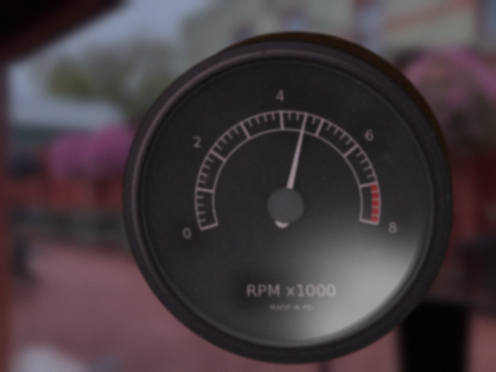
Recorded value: 4600,rpm
